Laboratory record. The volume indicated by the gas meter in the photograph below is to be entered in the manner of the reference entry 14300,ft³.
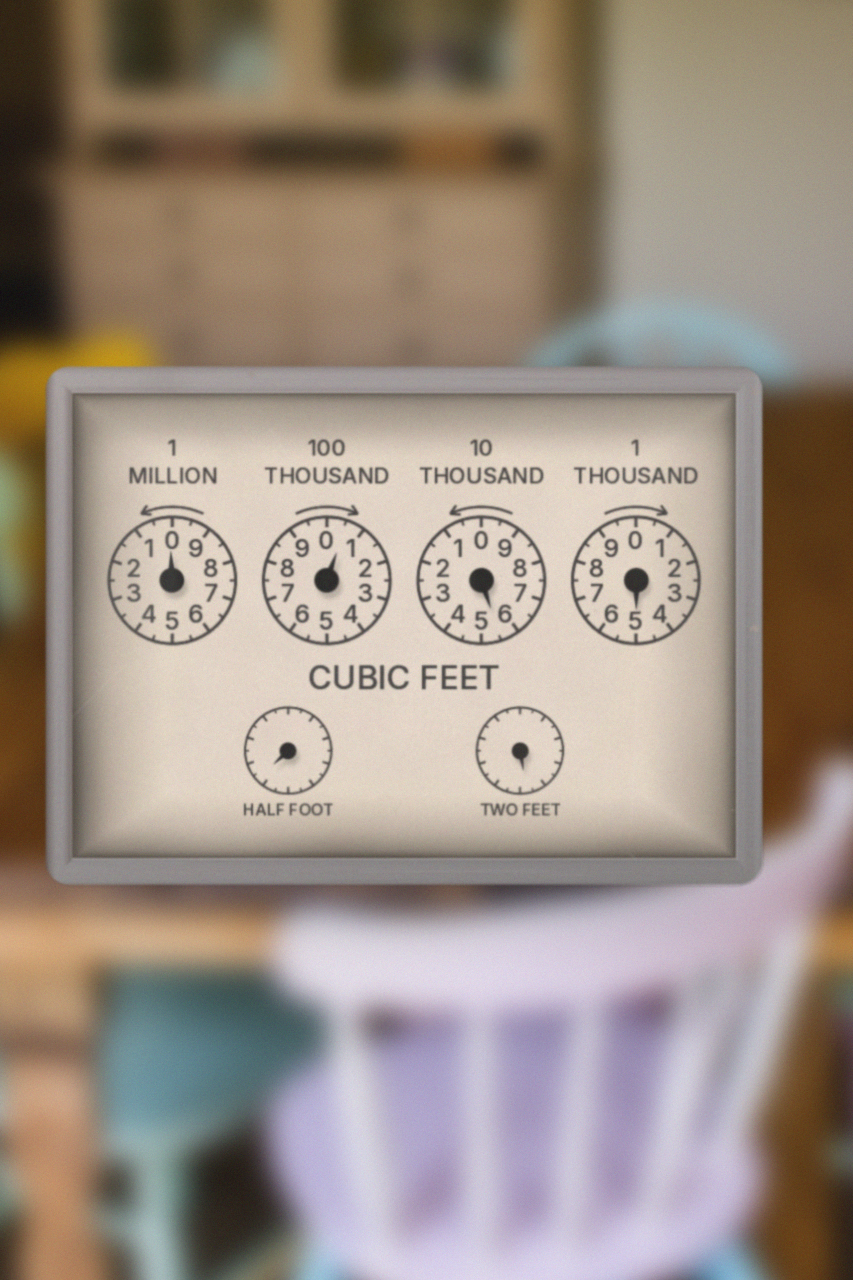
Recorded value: 5500,ft³
